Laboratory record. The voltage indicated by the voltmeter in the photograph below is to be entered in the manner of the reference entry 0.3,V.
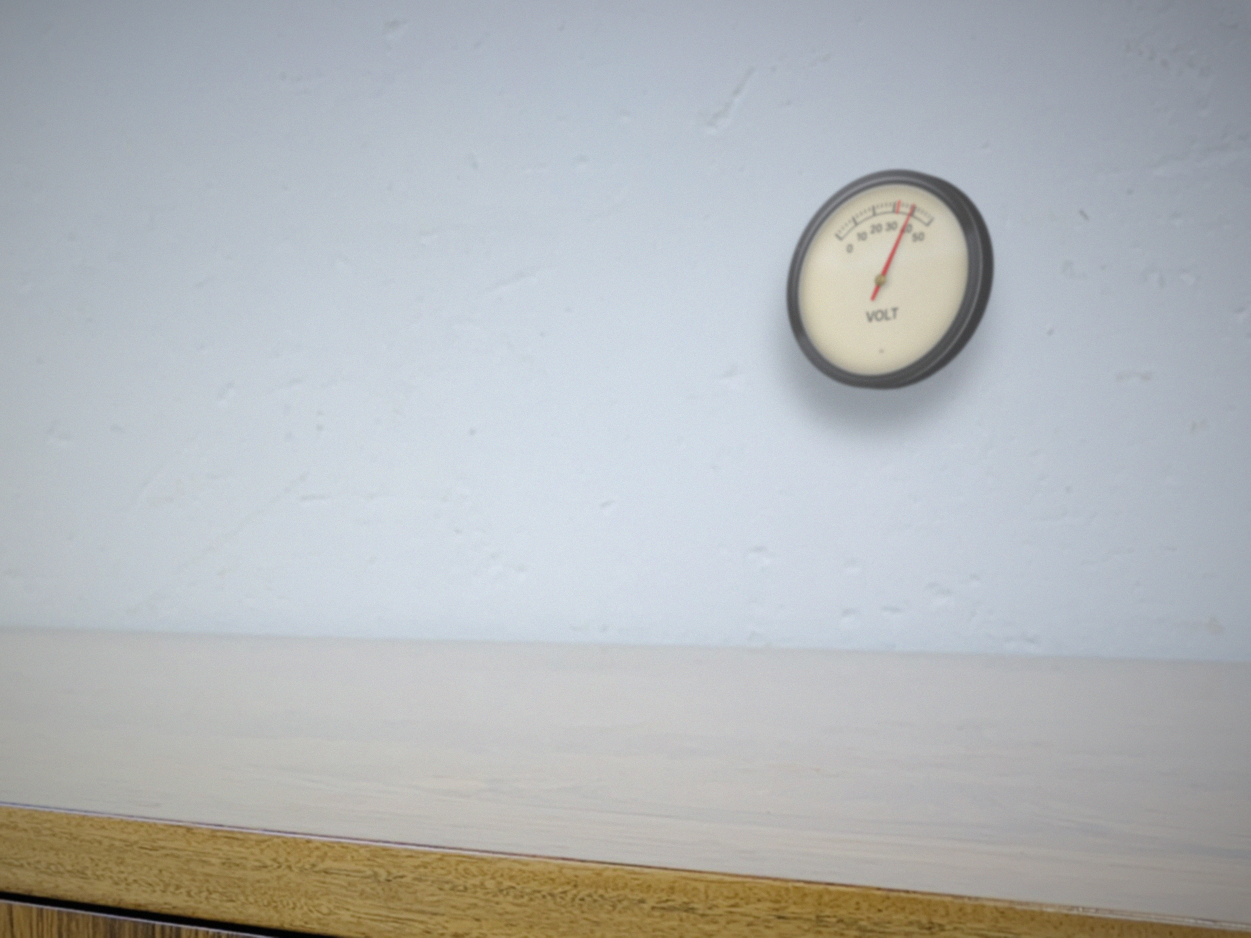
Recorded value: 40,V
